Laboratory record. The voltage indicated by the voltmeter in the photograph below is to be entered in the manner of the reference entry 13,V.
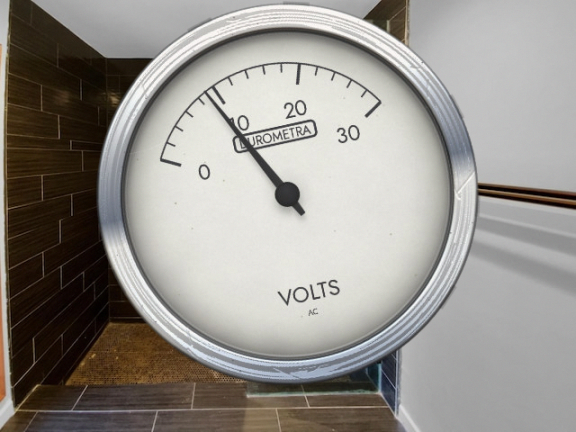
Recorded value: 9,V
